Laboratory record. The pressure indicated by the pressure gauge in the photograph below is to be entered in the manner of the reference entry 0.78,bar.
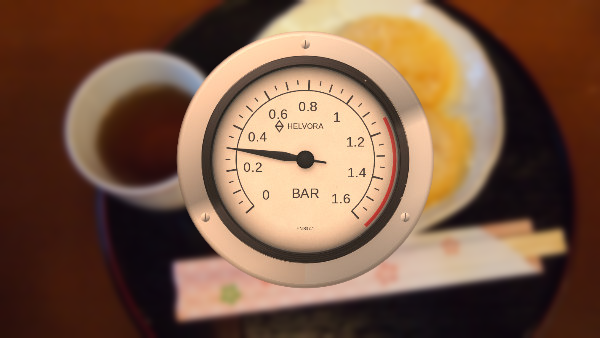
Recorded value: 0.3,bar
